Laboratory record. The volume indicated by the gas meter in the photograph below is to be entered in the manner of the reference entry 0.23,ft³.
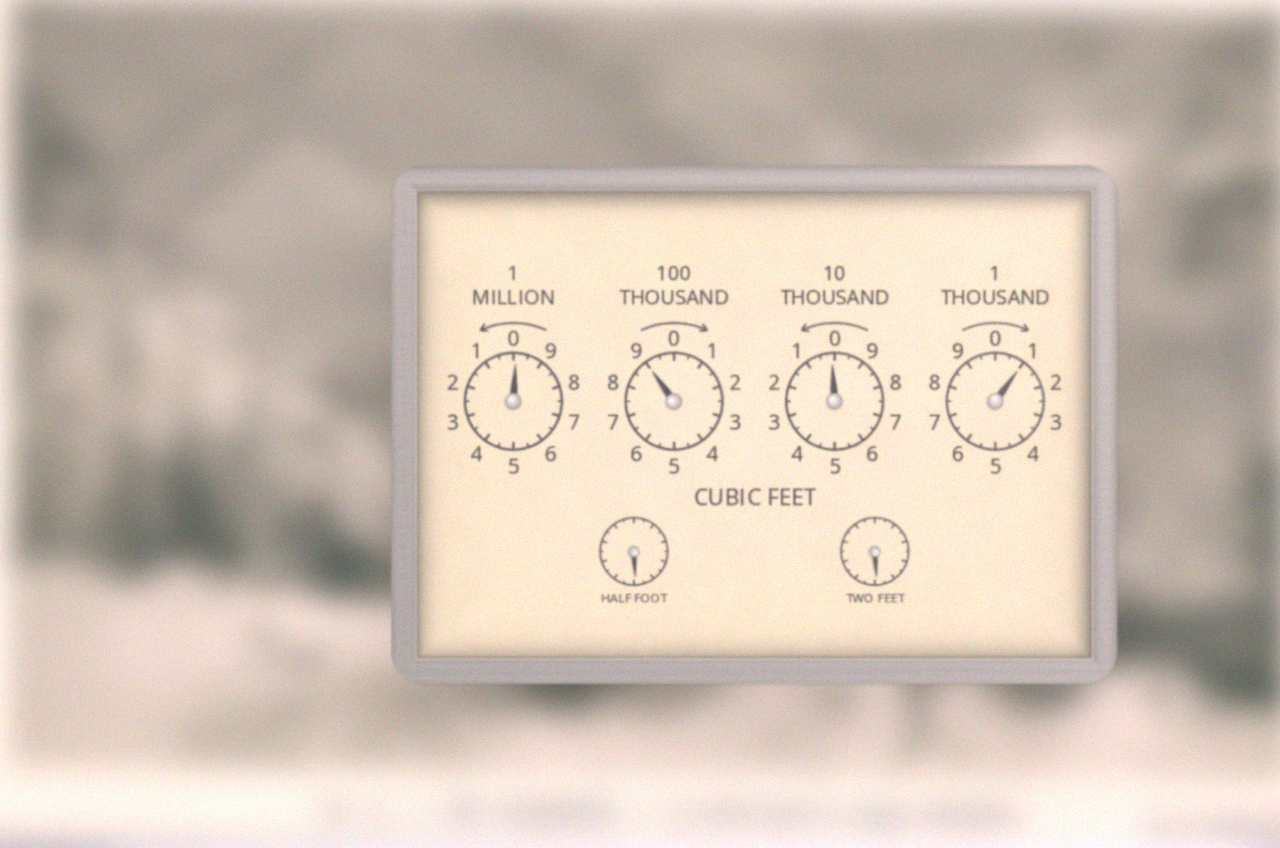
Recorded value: 990100,ft³
